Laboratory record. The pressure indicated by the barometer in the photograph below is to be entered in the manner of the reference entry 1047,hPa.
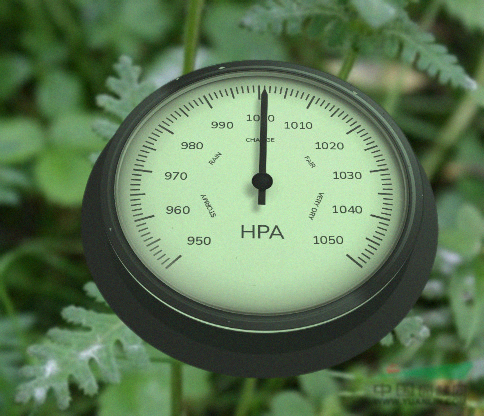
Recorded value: 1001,hPa
